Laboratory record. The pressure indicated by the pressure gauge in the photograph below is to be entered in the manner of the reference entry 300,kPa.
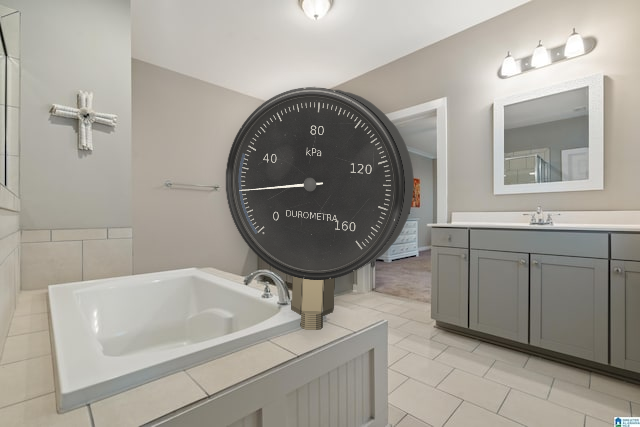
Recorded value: 20,kPa
